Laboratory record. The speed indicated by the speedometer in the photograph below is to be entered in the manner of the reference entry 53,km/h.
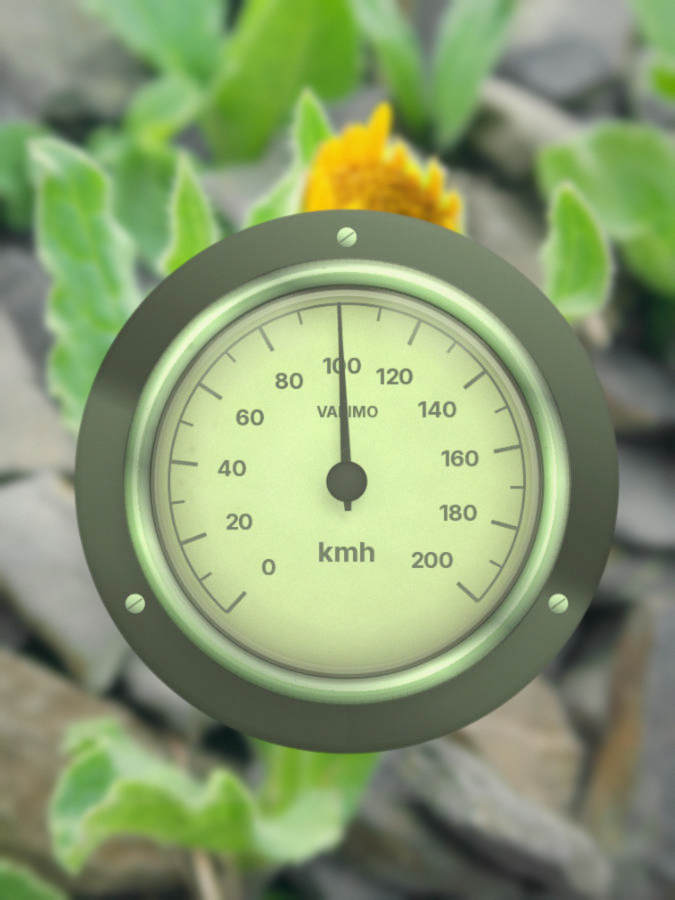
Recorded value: 100,km/h
